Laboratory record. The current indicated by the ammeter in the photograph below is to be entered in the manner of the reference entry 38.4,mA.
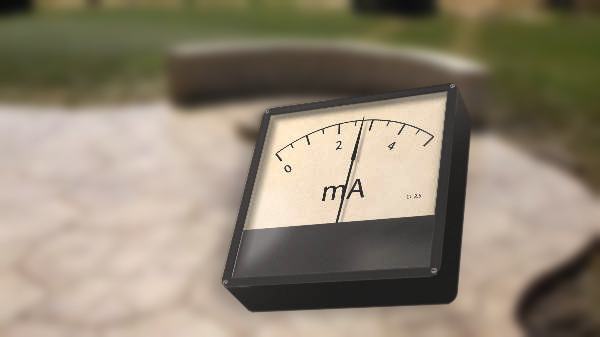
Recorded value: 2.75,mA
